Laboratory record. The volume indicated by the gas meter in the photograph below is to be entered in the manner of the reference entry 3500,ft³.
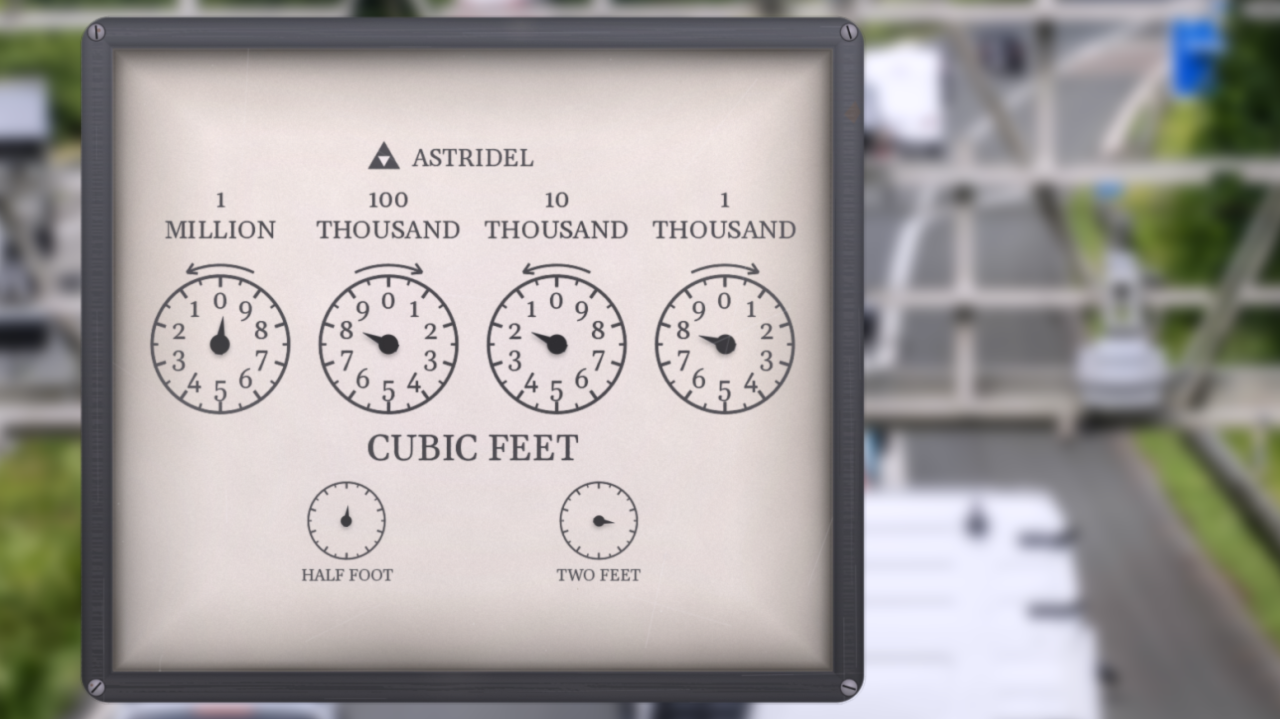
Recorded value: 981800,ft³
